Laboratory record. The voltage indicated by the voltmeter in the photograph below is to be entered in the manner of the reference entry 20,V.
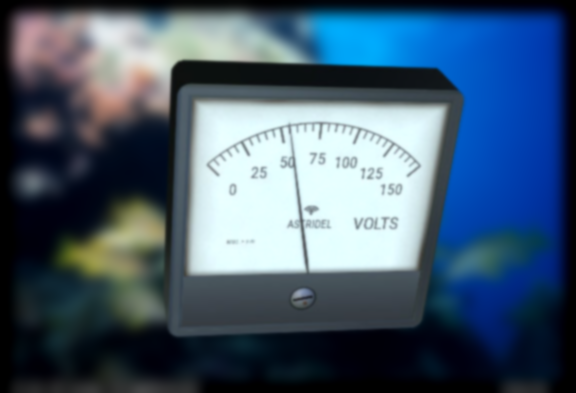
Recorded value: 55,V
